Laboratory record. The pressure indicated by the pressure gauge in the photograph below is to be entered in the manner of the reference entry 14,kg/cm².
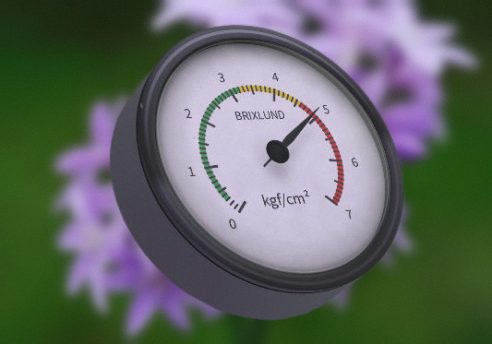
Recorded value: 4.9,kg/cm²
